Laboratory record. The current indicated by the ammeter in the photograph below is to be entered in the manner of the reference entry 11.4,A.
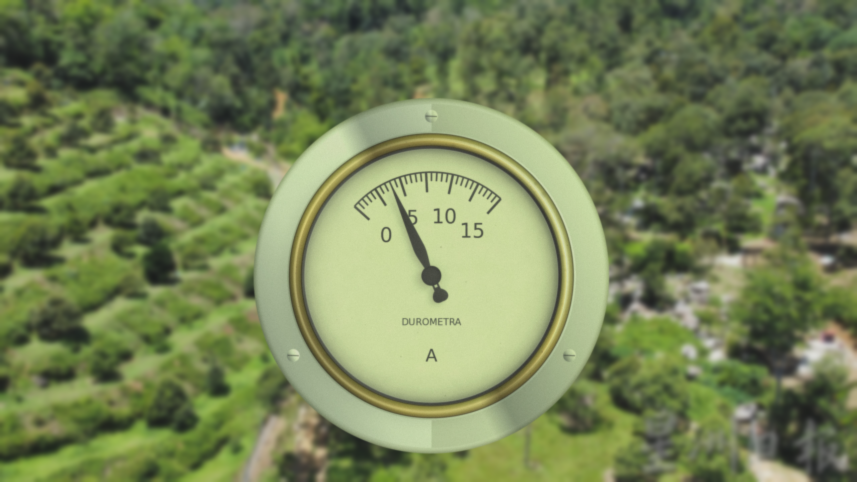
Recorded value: 4,A
